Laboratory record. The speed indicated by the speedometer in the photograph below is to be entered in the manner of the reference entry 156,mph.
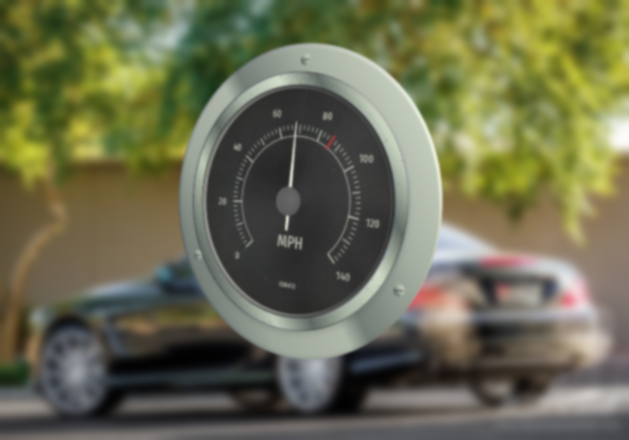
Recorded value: 70,mph
